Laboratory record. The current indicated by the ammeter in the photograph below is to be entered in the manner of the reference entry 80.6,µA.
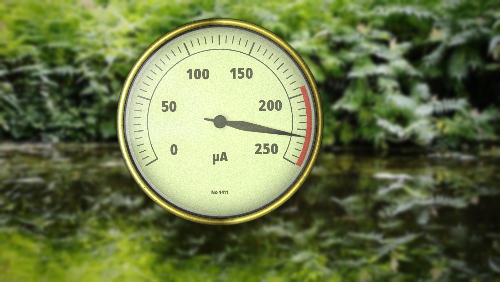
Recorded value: 230,µA
